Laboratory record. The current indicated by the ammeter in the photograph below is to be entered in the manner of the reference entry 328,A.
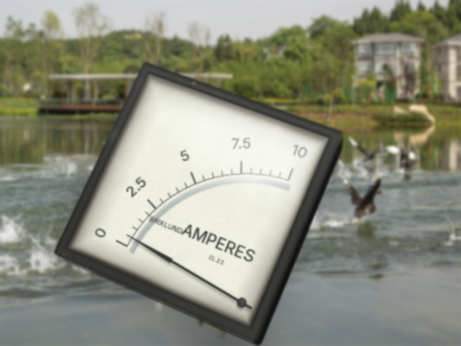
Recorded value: 0.5,A
